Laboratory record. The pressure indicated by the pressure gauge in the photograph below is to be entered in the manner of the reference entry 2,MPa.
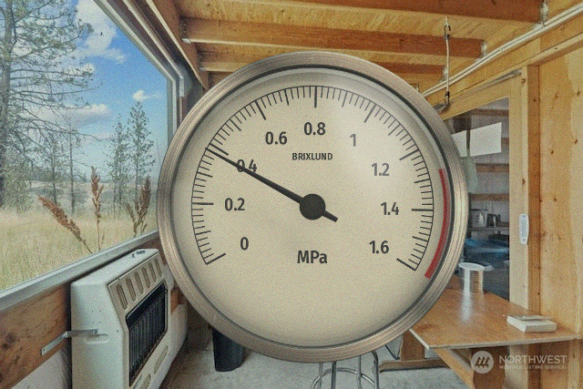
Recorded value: 0.38,MPa
